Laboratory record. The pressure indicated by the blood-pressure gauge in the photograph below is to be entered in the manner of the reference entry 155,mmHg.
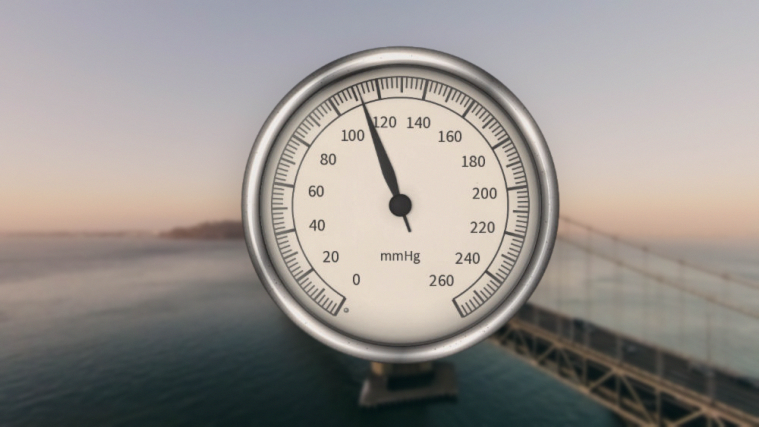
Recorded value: 112,mmHg
